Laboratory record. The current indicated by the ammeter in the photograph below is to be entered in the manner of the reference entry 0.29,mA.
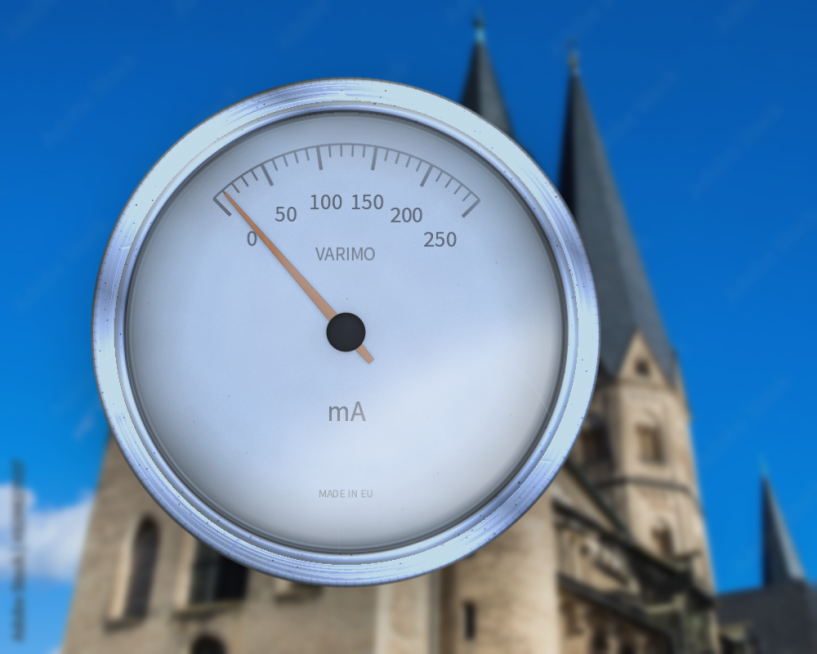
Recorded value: 10,mA
